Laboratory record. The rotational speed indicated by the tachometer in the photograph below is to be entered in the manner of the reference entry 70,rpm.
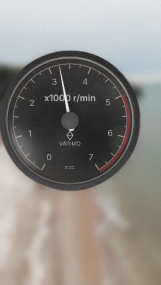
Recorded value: 3250,rpm
